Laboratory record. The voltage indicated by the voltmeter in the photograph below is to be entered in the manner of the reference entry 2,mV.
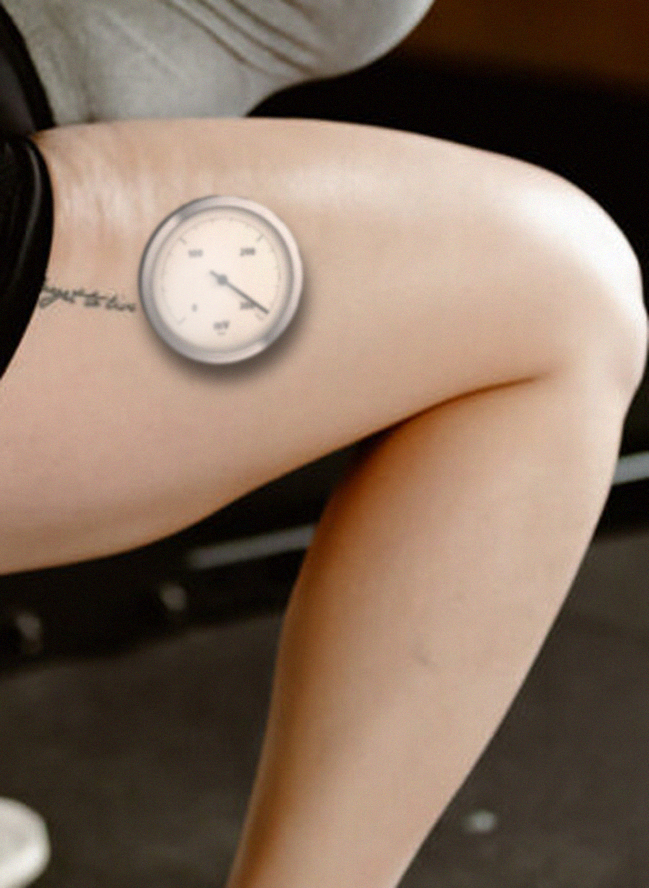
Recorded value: 290,mV
